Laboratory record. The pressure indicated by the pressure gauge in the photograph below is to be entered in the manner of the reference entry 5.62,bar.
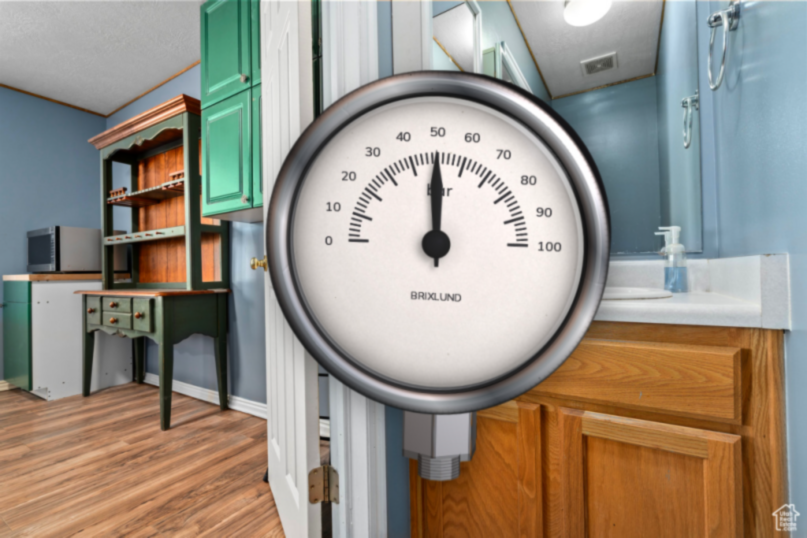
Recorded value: 50,bar
